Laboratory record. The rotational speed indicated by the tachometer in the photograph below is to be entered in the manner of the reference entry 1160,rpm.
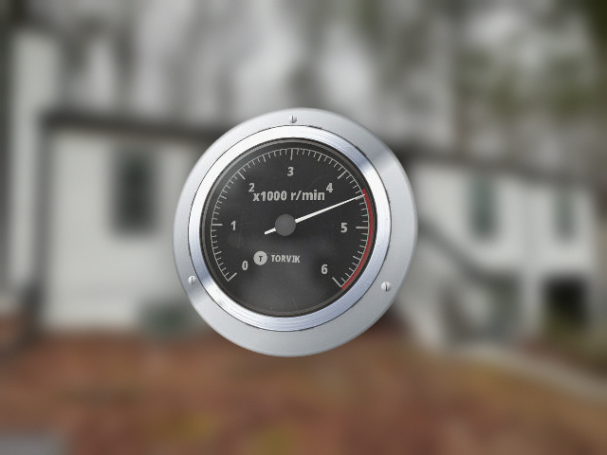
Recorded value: 4500,rpm
